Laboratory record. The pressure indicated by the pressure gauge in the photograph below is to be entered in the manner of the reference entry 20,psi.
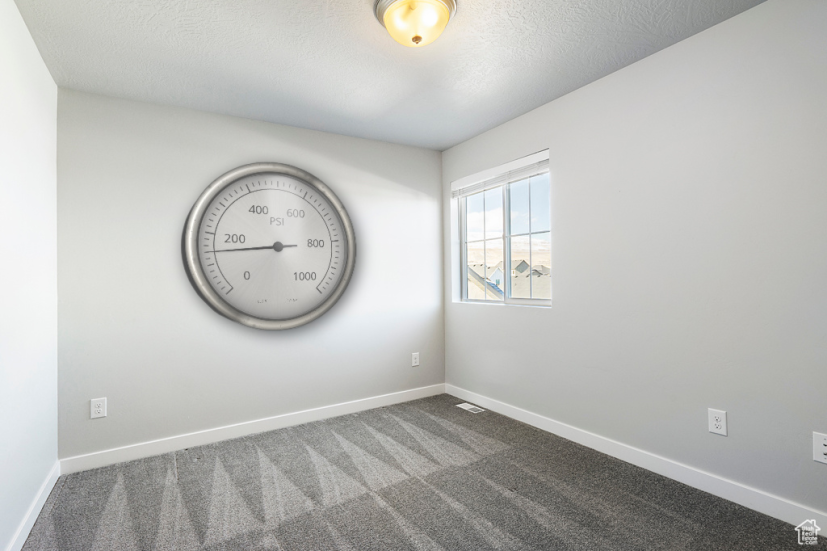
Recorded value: 140,psi
